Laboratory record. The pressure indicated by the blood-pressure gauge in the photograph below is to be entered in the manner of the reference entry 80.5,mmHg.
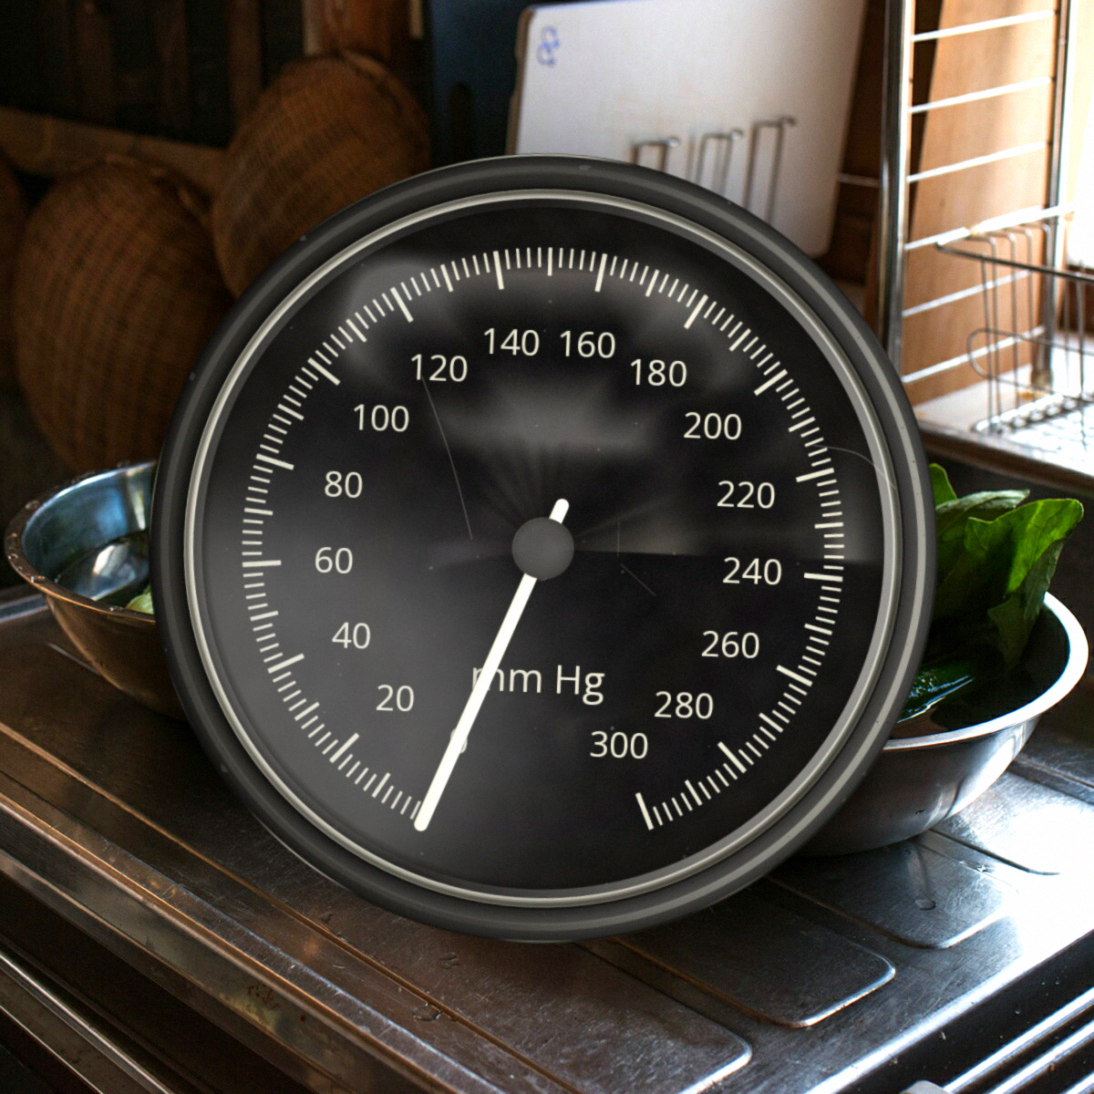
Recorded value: 0,mmHg
